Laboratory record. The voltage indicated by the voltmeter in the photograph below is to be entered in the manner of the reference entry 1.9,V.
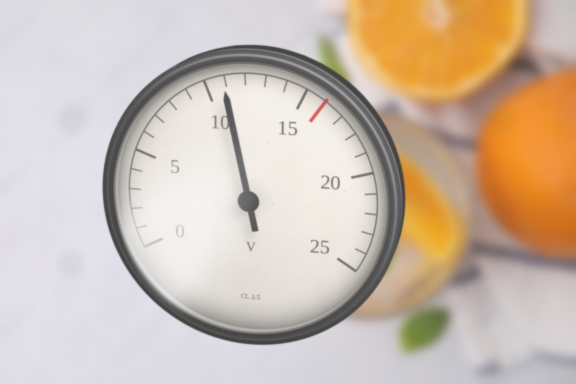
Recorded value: 11,V
